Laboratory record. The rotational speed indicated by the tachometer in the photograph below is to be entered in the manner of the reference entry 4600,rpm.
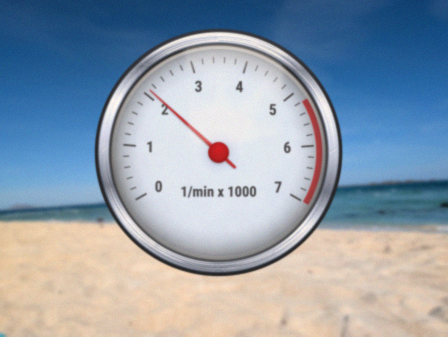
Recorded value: 2100,rpm
